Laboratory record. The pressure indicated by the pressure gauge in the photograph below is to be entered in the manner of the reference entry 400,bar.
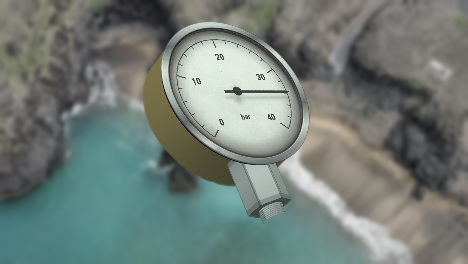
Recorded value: 34,bar
